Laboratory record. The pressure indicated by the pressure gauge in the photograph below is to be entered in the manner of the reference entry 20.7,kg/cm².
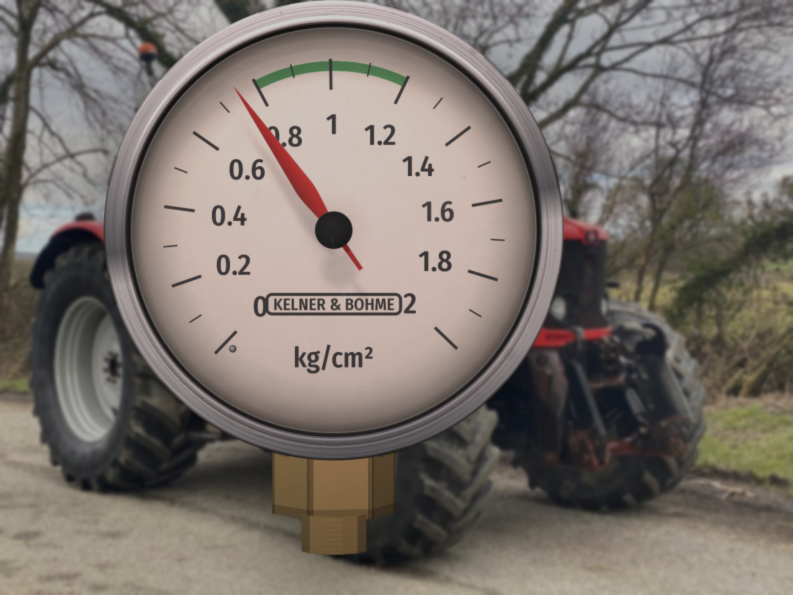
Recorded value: 0.75,kg/cm²
